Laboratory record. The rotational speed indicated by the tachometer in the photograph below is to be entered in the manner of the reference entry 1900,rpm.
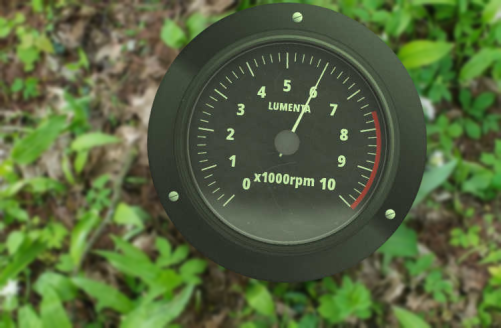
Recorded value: 6000,rpm
